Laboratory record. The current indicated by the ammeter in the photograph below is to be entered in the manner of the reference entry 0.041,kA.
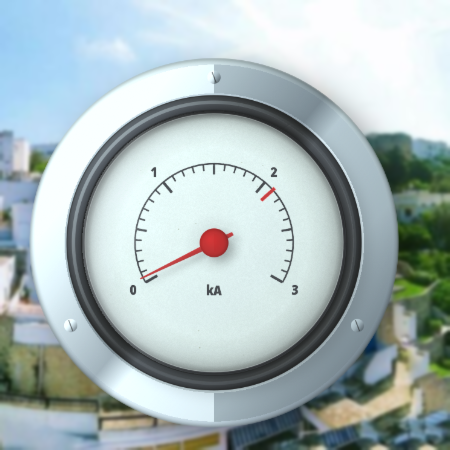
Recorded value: 0.05,kA
